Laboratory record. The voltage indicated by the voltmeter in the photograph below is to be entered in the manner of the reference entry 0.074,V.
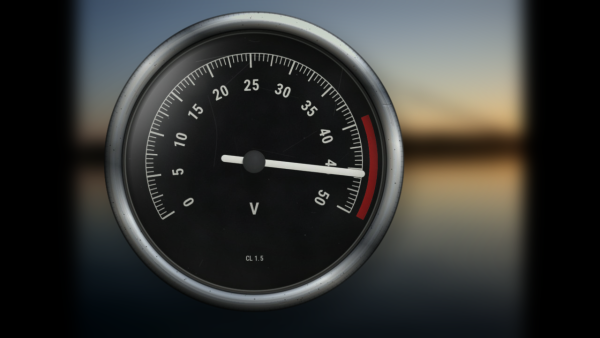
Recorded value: 45.5,V
